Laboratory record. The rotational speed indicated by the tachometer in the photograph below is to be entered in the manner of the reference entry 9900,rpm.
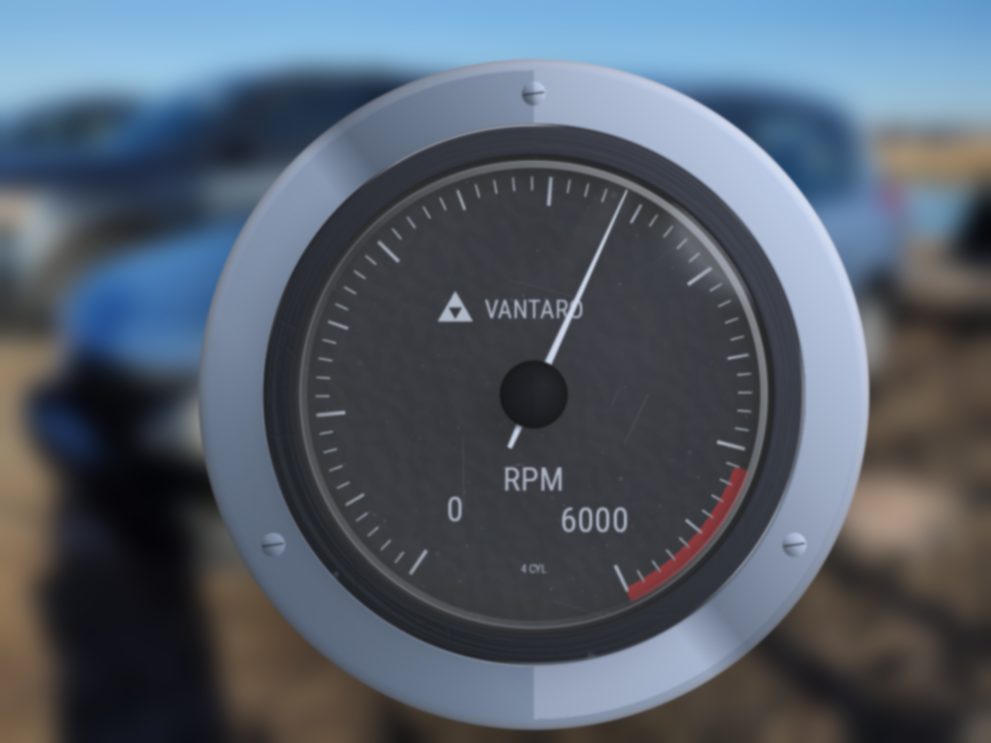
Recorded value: 3400,rpm
